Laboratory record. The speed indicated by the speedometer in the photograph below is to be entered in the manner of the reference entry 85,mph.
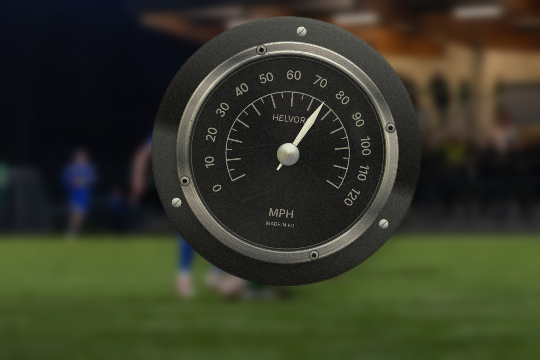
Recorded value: 75,mph
